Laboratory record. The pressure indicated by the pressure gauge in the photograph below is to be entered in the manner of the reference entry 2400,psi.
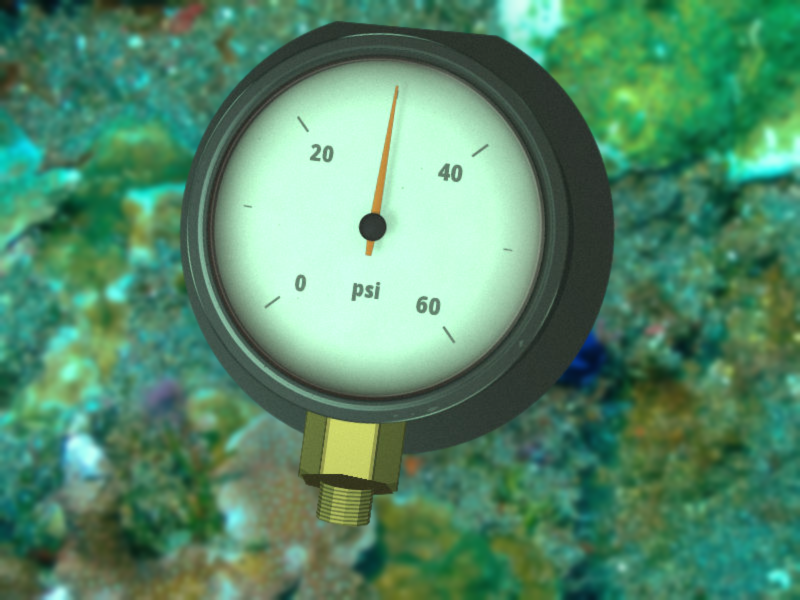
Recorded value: 30,psi
